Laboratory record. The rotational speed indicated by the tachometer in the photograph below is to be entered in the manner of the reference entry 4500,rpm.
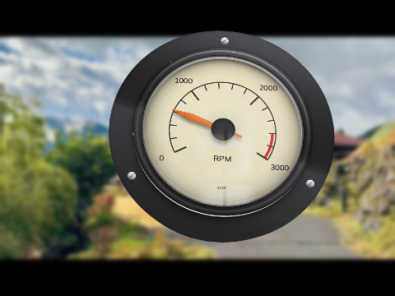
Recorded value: 600,rpm
